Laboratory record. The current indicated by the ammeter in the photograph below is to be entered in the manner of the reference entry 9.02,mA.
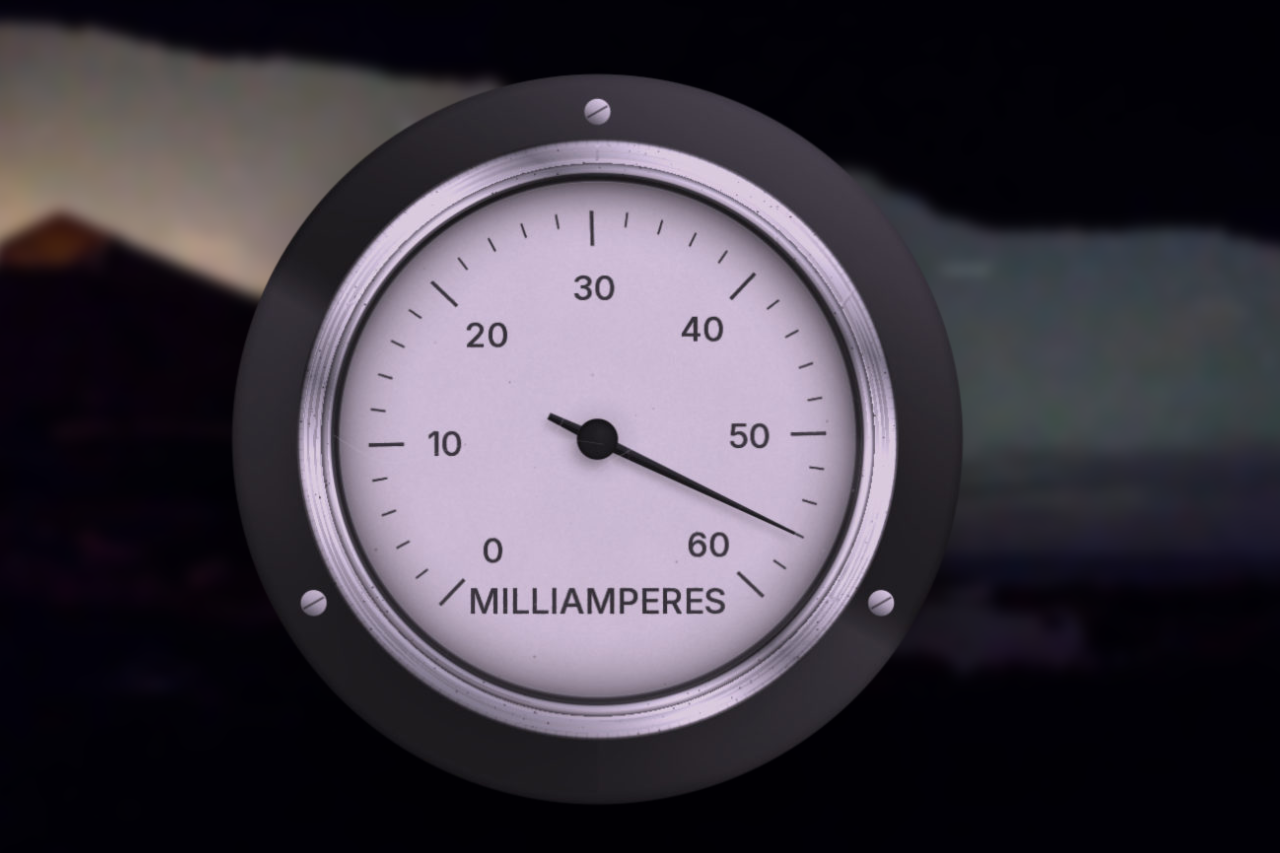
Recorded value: 56,mA
